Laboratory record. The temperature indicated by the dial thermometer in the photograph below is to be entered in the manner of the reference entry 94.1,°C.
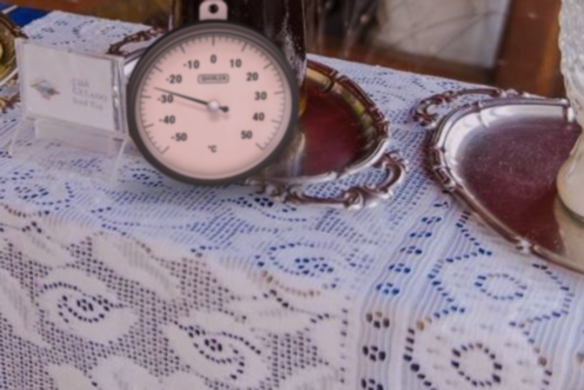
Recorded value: -26,°C
